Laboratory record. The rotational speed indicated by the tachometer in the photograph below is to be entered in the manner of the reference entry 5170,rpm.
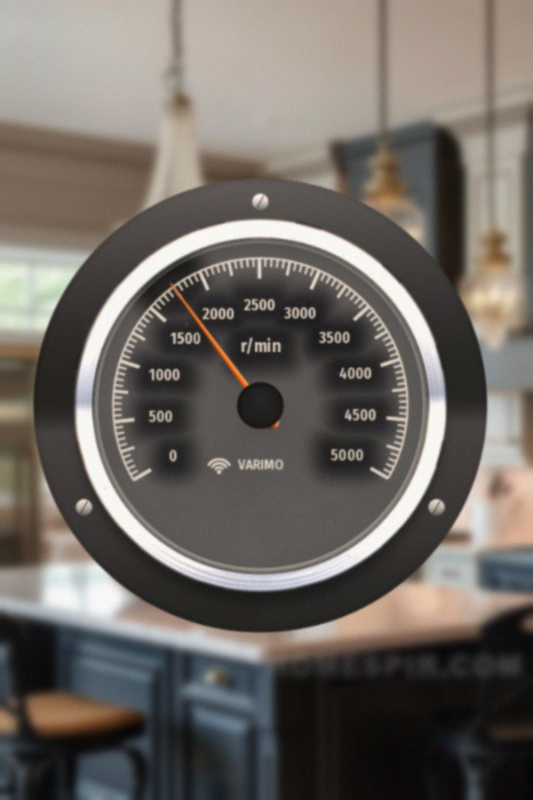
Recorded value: 1750,rpm
